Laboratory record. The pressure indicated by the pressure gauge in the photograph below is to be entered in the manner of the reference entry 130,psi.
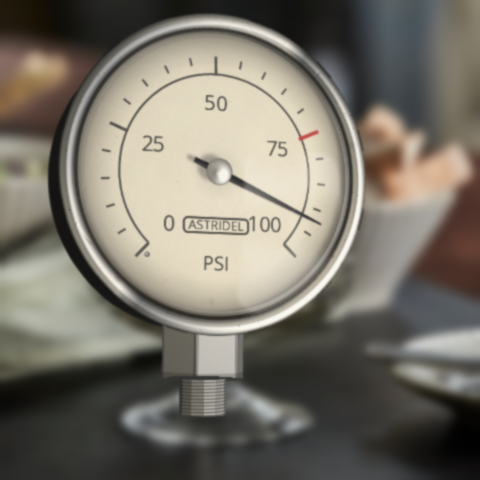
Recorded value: 92.5,psi
